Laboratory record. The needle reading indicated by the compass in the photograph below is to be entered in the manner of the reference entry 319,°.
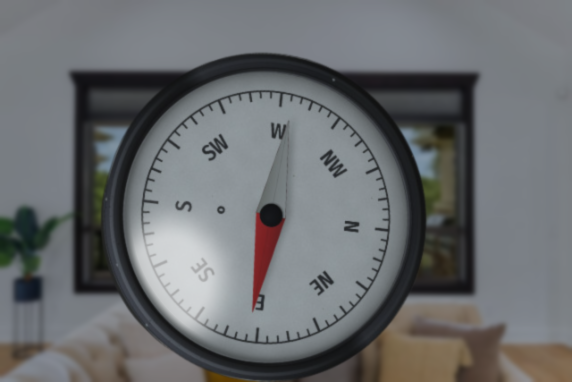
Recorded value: 95,°
